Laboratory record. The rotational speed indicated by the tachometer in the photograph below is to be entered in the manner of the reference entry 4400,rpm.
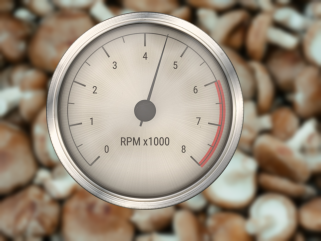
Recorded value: 4500,rpm
